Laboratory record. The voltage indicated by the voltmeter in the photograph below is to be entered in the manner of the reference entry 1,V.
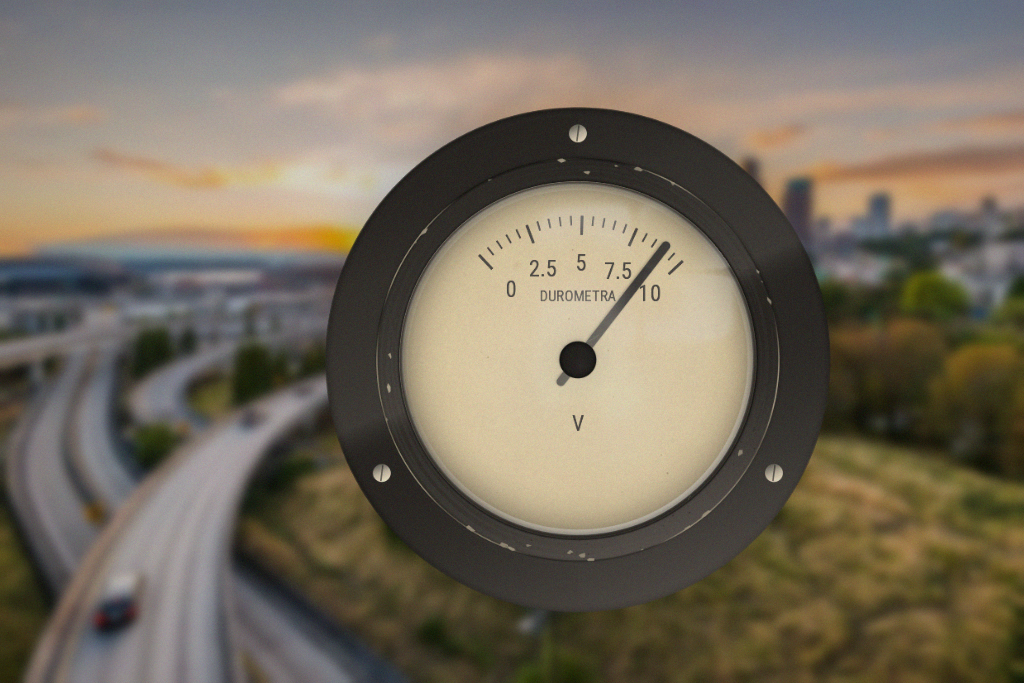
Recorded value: 9,V
